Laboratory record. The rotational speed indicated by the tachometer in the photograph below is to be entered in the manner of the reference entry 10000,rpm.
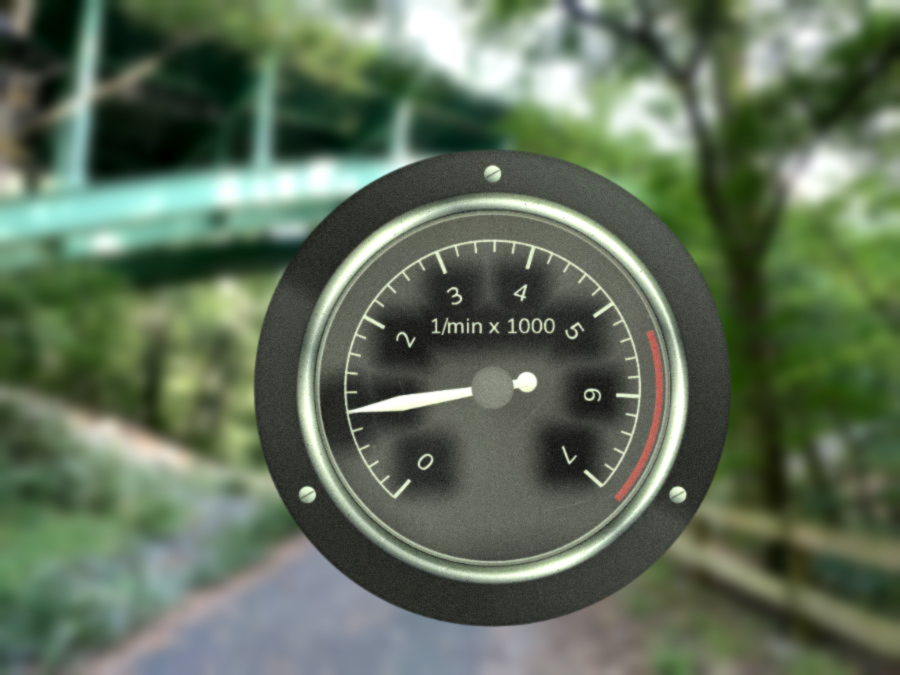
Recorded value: 1000,rpm
